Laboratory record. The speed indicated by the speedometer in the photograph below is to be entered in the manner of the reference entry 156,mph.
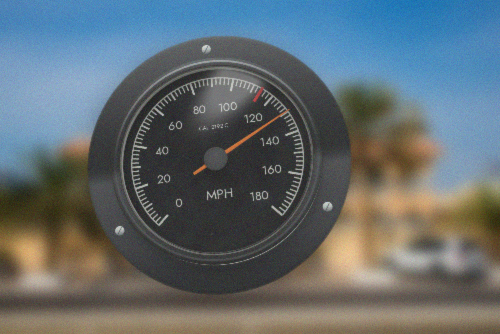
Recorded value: 130,mph
